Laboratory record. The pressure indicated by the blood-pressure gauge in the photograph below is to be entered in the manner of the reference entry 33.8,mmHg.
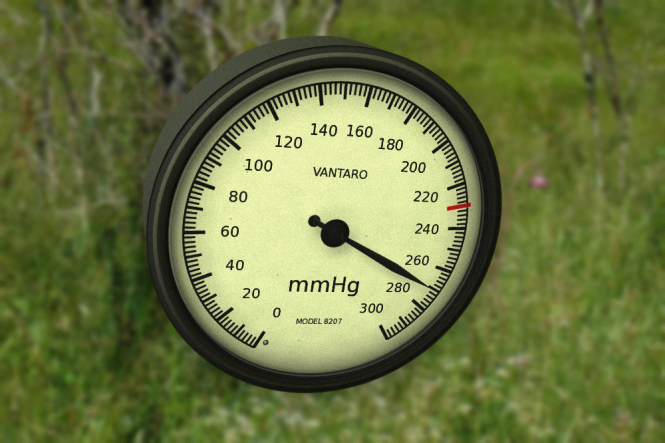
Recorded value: 270,mmHg
